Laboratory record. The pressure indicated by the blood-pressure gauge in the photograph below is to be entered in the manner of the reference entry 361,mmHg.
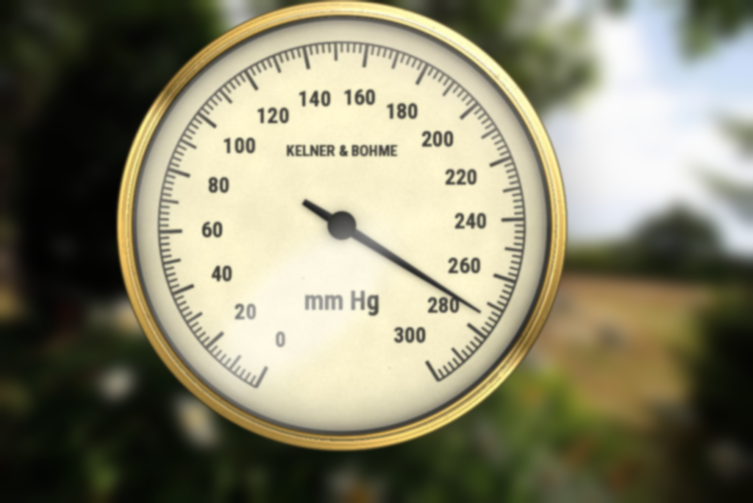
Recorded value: 274,mmHg
